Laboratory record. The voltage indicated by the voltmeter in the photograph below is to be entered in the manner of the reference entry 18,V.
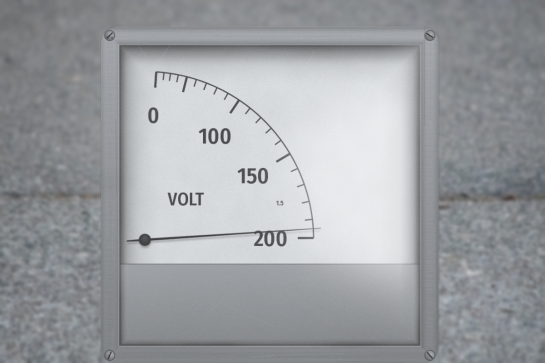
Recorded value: 195,V
